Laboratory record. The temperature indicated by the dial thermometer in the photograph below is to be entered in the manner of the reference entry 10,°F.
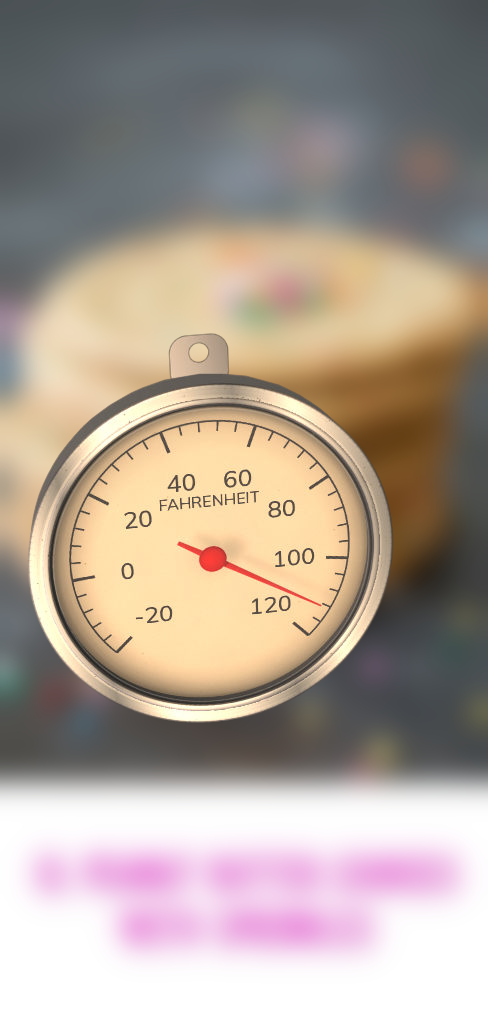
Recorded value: 112,°F
